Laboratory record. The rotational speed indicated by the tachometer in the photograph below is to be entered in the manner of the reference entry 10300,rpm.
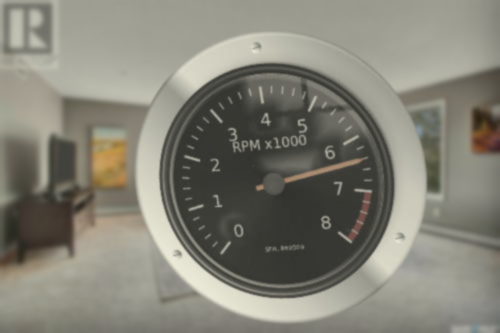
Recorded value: 6400,rpm
